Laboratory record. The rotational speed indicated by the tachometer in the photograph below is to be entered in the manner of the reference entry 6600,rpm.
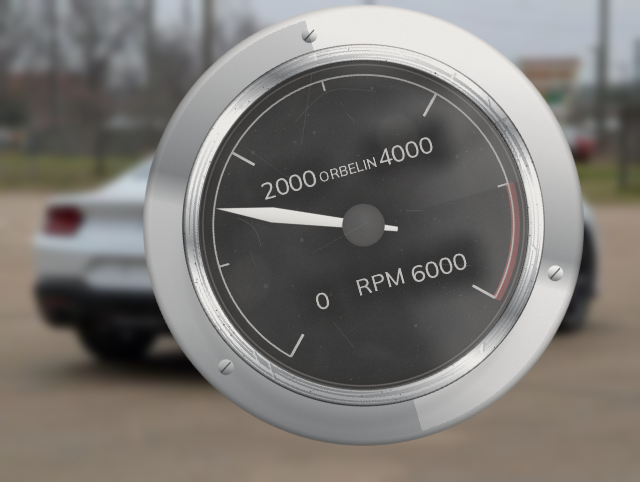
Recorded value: 1500,rpm
